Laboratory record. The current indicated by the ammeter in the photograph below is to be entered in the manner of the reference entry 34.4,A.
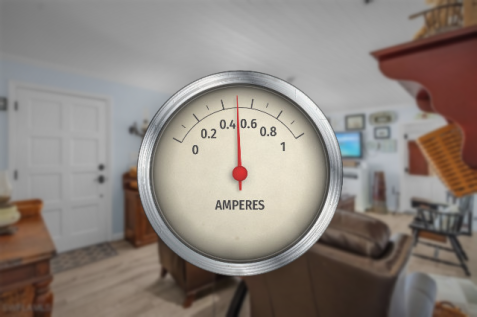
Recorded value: 0.5,A
